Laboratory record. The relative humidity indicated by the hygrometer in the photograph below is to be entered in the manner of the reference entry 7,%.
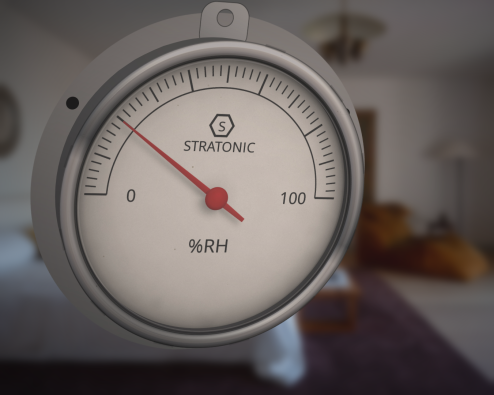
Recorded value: 20,%
